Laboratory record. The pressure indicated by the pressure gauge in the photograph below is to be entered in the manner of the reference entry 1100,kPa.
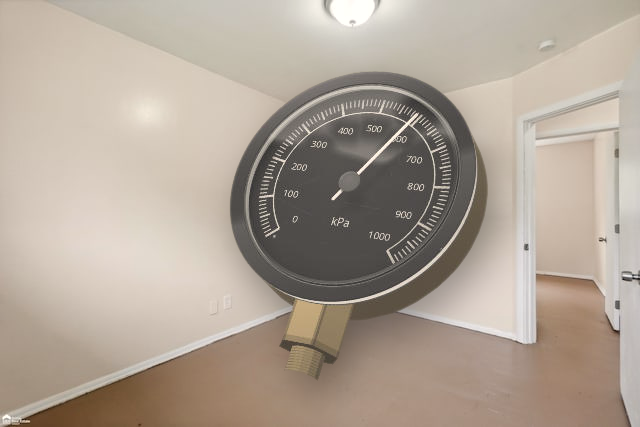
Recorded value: 600,kPa
